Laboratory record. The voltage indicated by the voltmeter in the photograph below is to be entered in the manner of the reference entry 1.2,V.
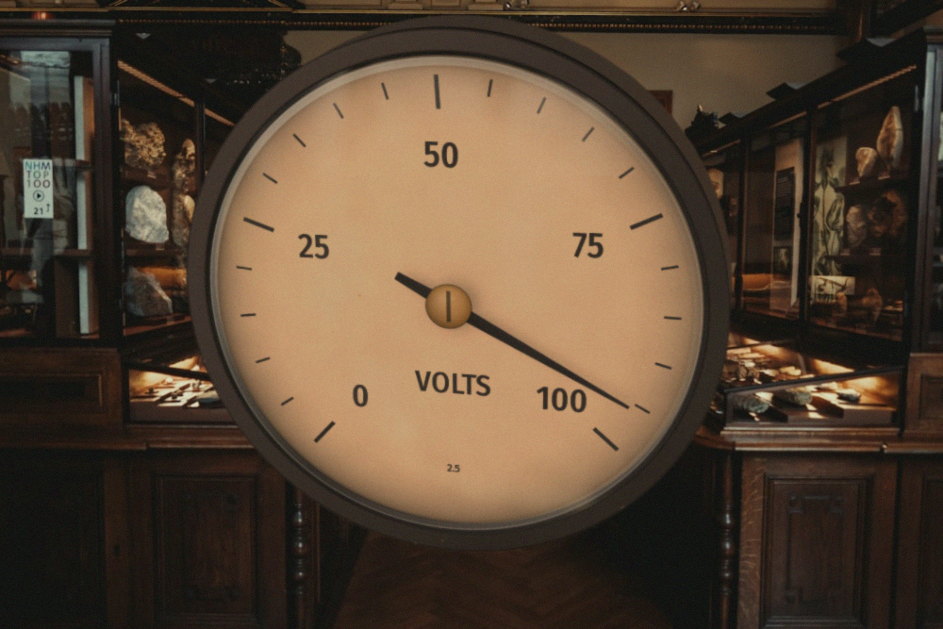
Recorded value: 95,V
